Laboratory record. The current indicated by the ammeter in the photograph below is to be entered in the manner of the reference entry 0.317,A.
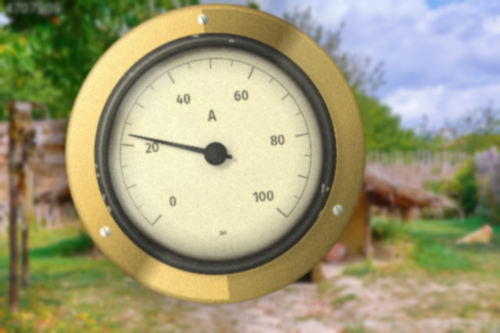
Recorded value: 22.5,A
